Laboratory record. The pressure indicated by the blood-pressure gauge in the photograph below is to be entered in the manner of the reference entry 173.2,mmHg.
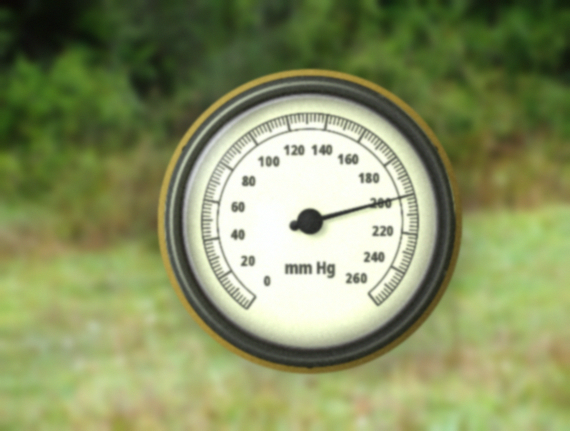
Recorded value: 200,mmHg
